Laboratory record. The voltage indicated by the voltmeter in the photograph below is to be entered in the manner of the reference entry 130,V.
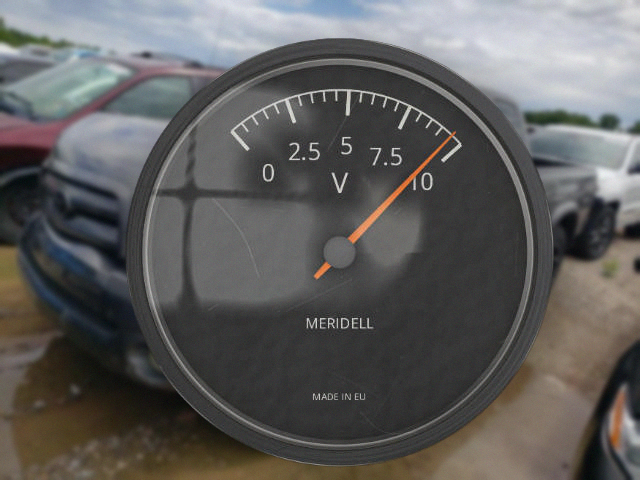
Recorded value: 9.5,V
